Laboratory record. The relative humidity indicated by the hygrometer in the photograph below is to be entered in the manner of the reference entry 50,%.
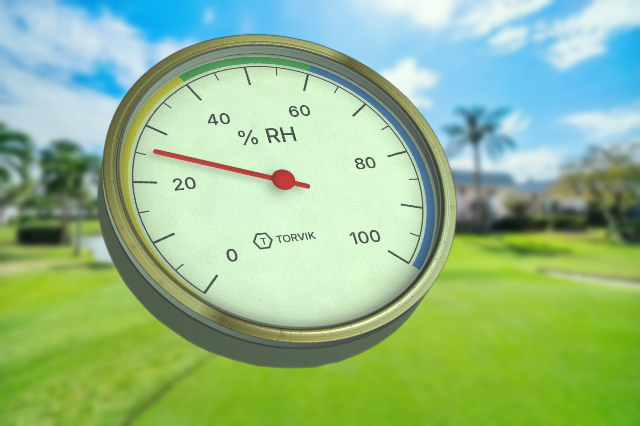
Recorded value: 25,%
